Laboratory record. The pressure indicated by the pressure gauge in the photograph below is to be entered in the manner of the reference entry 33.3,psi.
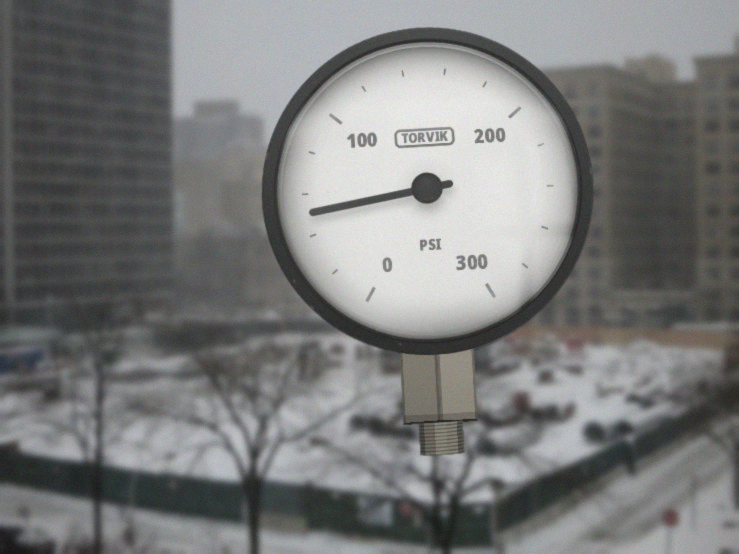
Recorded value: 50,psi
